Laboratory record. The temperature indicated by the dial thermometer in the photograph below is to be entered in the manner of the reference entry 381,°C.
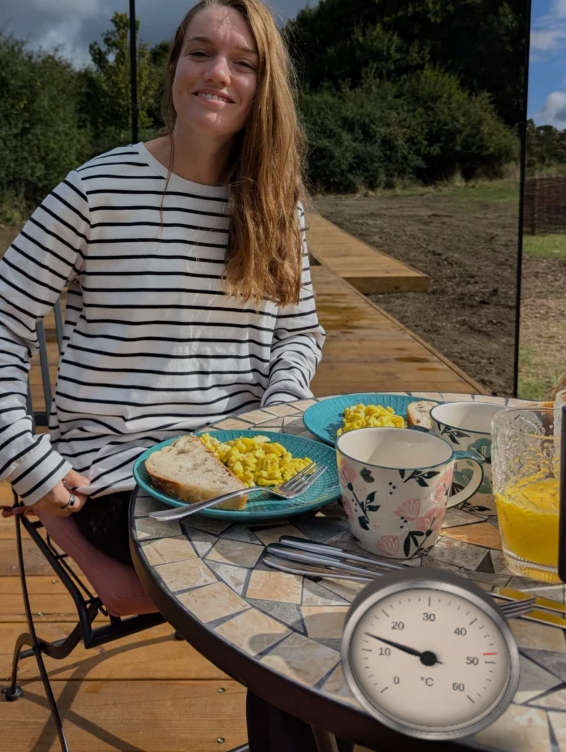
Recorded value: 14,°C
